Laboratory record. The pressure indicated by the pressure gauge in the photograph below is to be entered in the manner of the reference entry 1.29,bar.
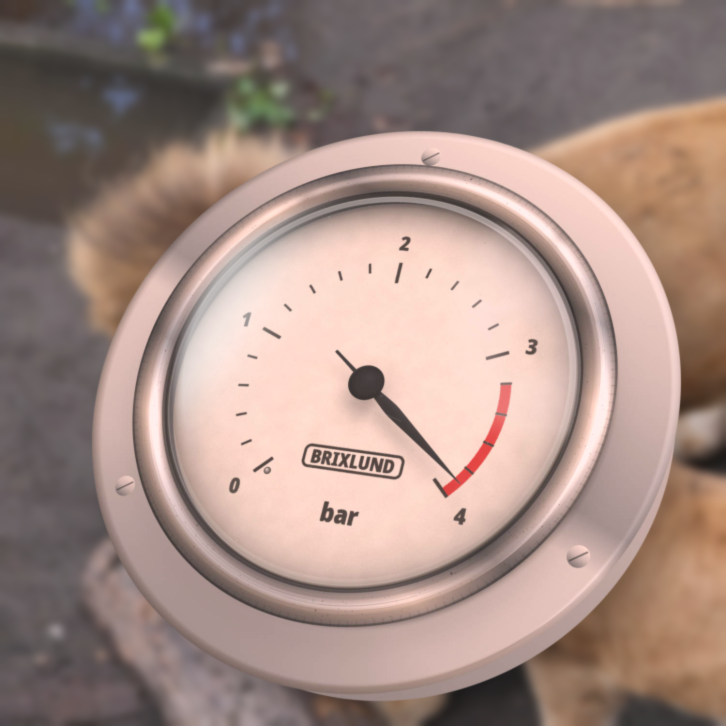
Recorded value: 3.9,bar
